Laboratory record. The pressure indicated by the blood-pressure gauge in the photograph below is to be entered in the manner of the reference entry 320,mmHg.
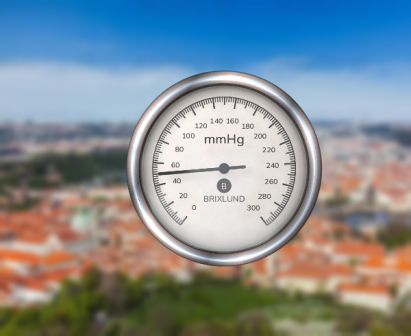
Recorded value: 50,mmHg
